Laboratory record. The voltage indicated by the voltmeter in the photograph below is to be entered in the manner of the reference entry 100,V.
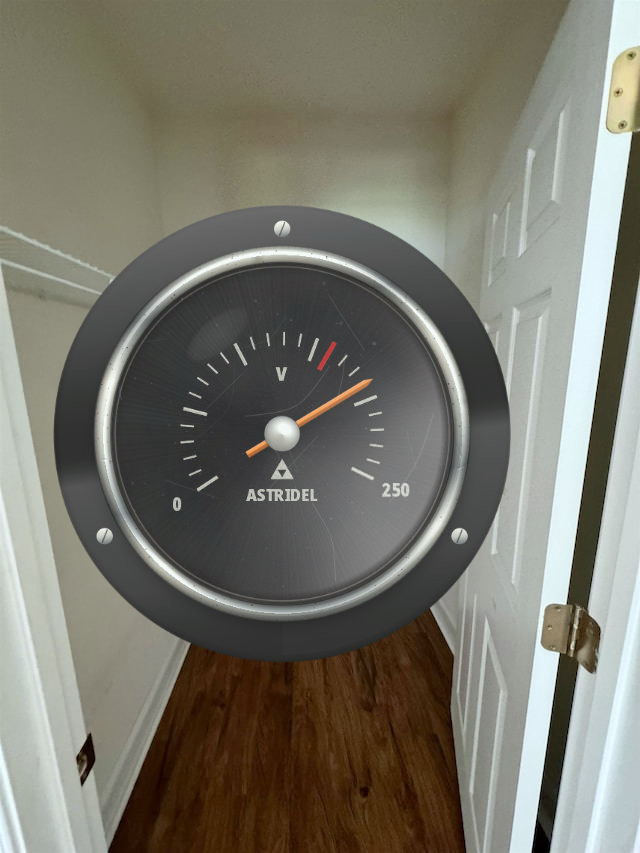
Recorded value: 190,V
